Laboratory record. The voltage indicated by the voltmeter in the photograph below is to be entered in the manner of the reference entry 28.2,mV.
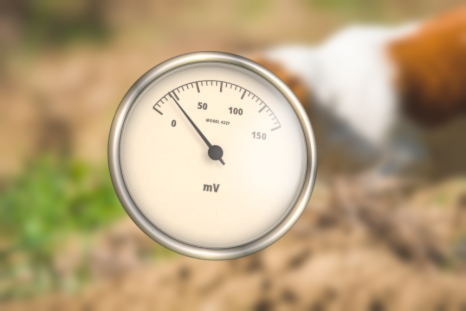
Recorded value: 20,mV
